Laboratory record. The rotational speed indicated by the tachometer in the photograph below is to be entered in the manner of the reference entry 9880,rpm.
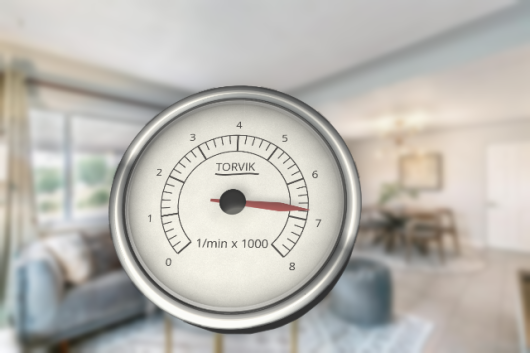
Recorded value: 6800,rpm
